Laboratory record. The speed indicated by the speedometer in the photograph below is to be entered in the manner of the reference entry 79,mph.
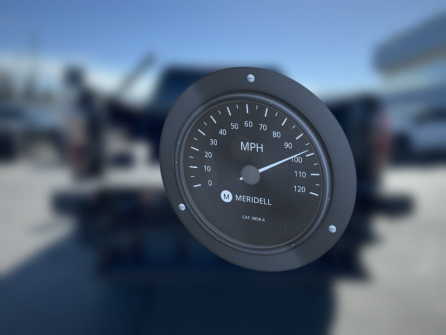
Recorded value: 97.5,mph
